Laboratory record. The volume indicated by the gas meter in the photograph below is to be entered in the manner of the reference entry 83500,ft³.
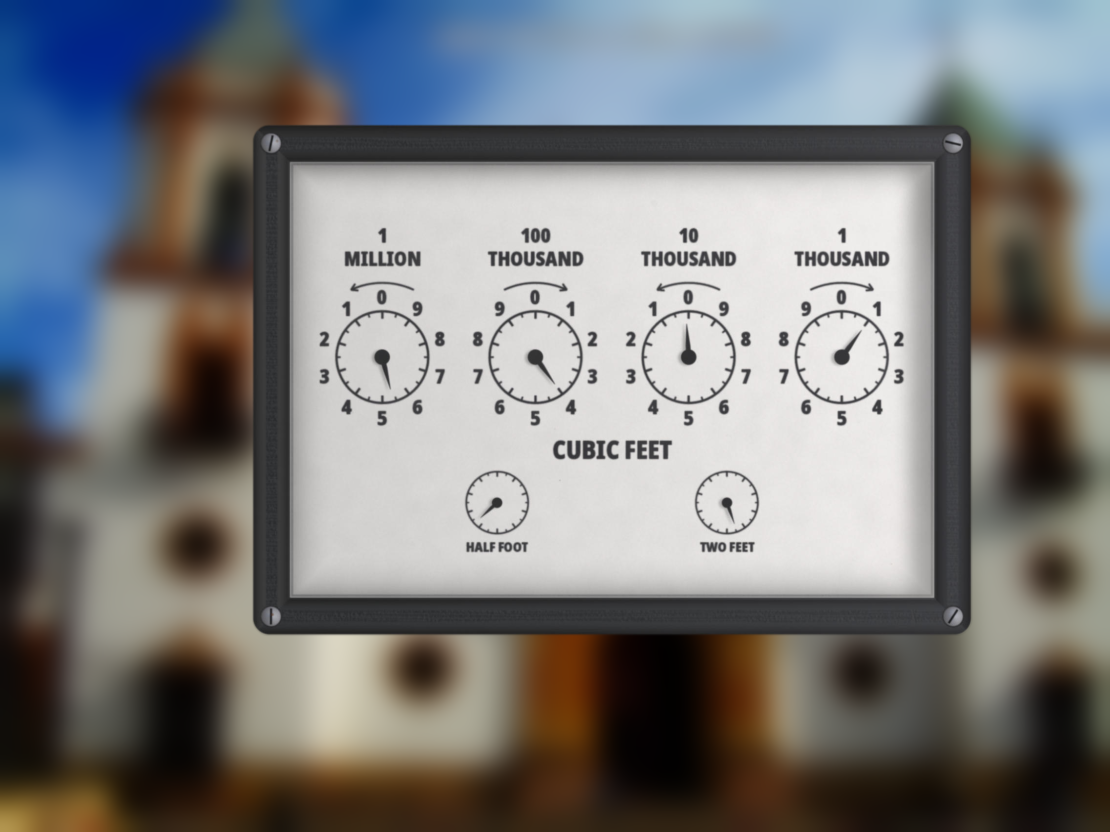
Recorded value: 540100,ft³
